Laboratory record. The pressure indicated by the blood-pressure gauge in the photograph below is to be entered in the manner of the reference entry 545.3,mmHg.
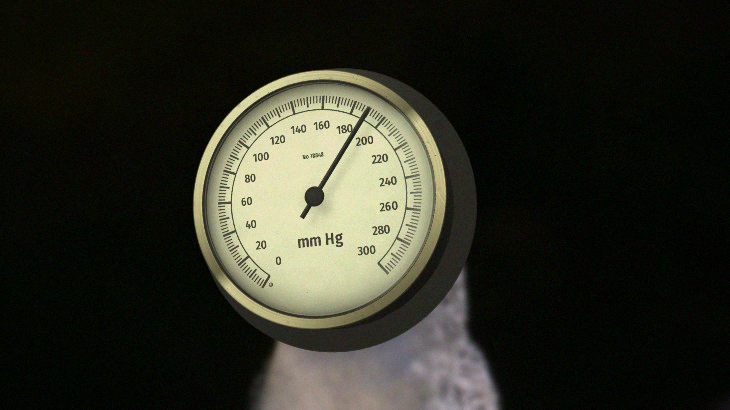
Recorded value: 190,mmHg
